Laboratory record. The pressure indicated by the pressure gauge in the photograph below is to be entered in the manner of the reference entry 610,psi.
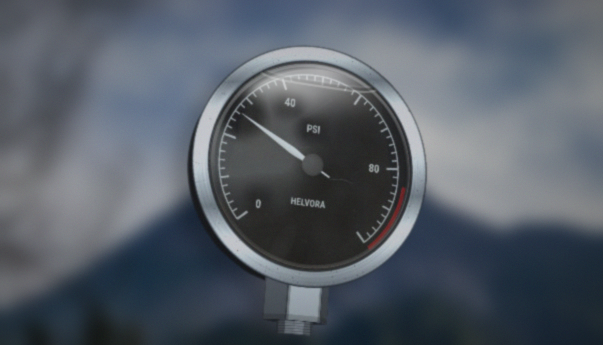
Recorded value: 26,psi
